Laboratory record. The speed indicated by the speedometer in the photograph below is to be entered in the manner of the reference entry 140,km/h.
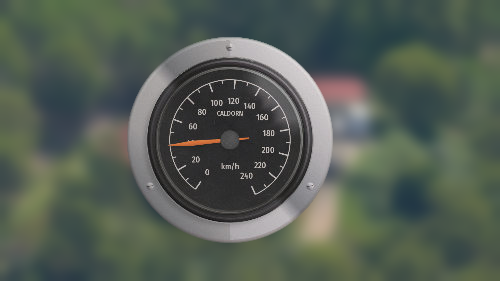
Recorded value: 40,km/h
